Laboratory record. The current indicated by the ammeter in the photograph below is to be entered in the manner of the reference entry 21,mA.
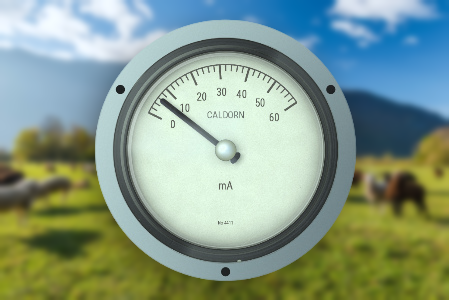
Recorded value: 6,mA
